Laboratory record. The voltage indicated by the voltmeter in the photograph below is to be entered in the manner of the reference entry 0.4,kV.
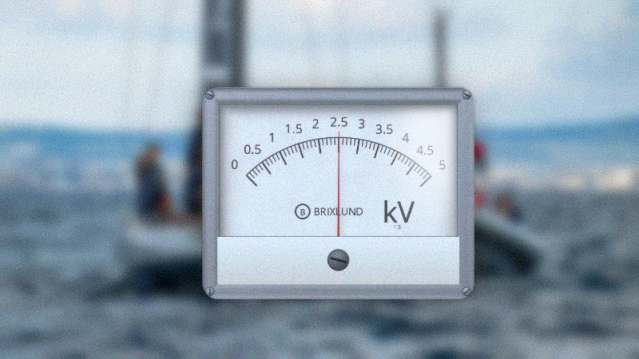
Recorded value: 2.5,kV
